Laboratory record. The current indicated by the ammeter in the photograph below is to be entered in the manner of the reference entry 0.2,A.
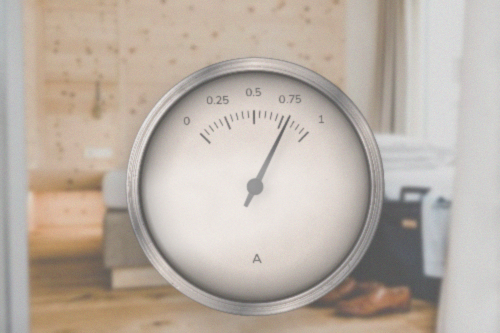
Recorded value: 0.8,A
